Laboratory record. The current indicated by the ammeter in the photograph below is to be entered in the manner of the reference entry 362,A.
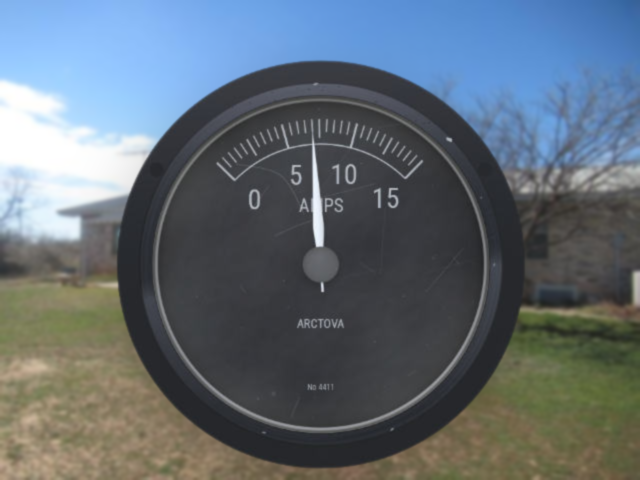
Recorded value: 7,A
